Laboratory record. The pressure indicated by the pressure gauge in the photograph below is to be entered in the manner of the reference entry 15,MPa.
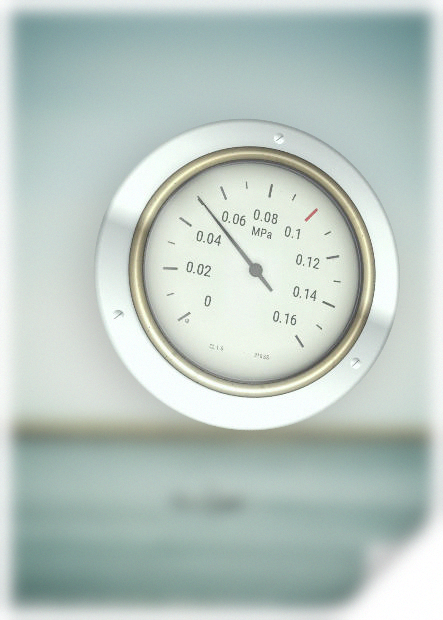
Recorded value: 0.05,MPa
